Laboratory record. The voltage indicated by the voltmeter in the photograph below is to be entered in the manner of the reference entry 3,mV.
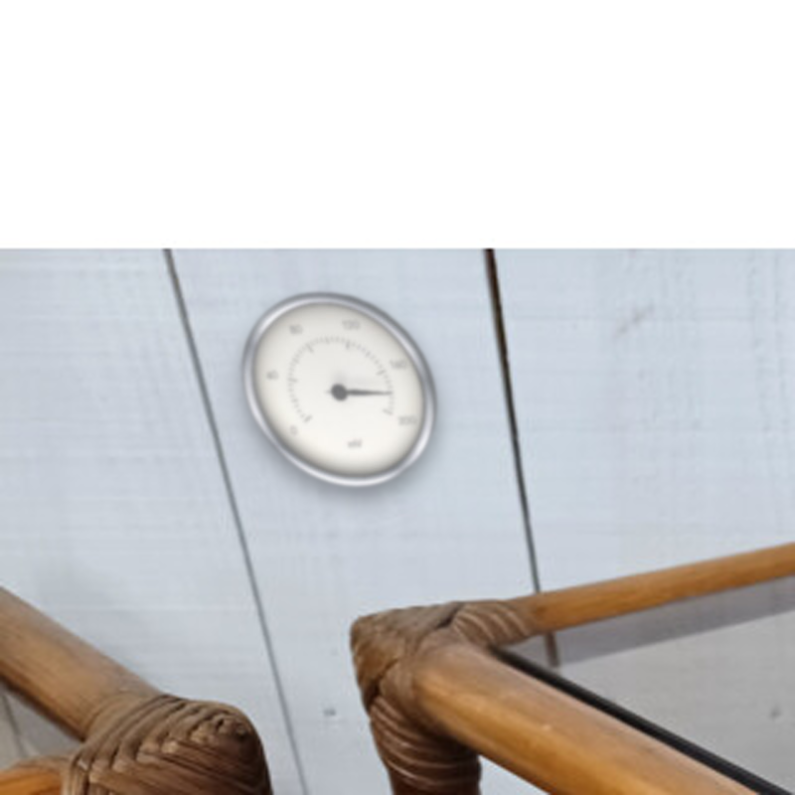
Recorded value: 180,mV
